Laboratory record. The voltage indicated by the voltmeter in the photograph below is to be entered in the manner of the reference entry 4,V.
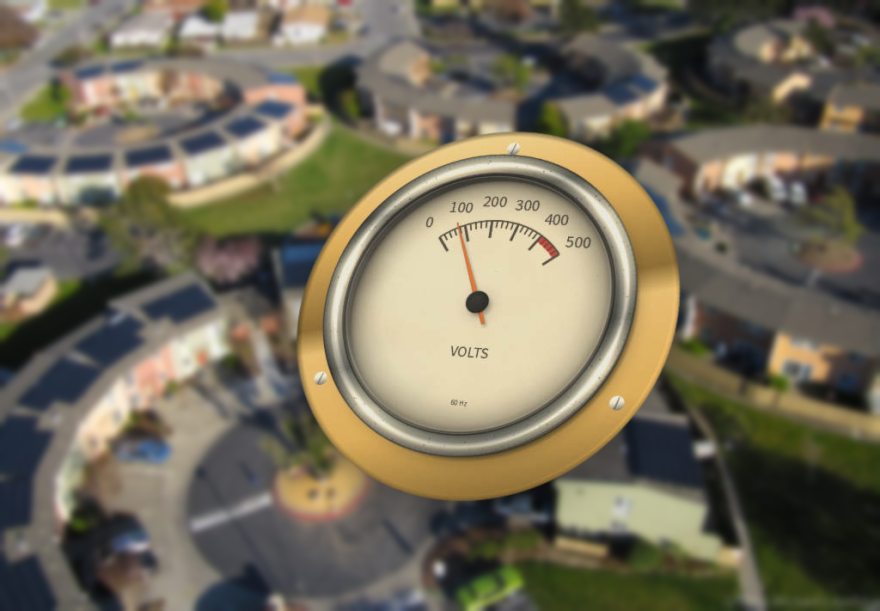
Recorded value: 80,V
